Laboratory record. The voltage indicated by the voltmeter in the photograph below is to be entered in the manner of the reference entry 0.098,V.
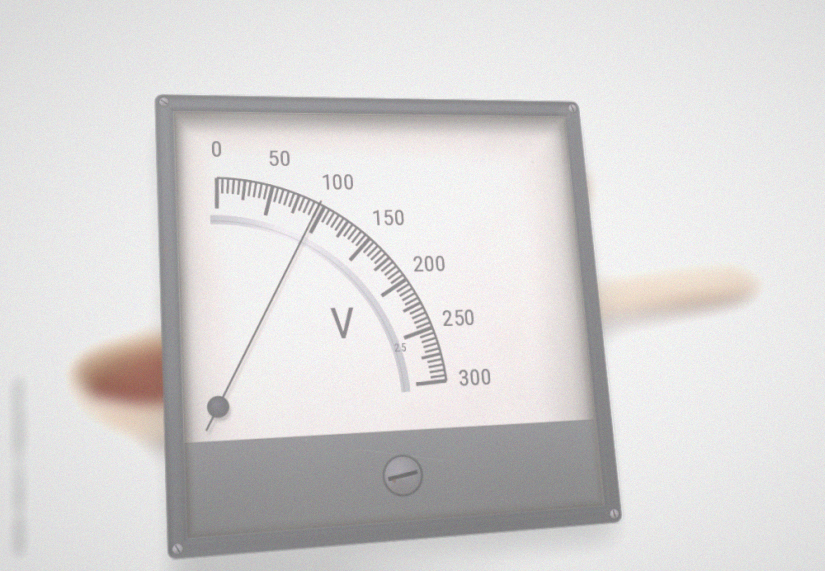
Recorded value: 95,V
